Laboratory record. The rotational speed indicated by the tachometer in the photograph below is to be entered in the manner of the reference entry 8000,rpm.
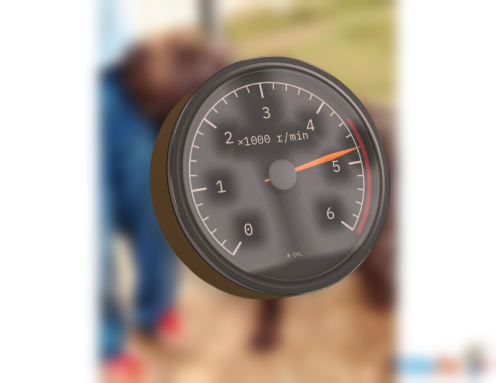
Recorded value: 4800,rpm
